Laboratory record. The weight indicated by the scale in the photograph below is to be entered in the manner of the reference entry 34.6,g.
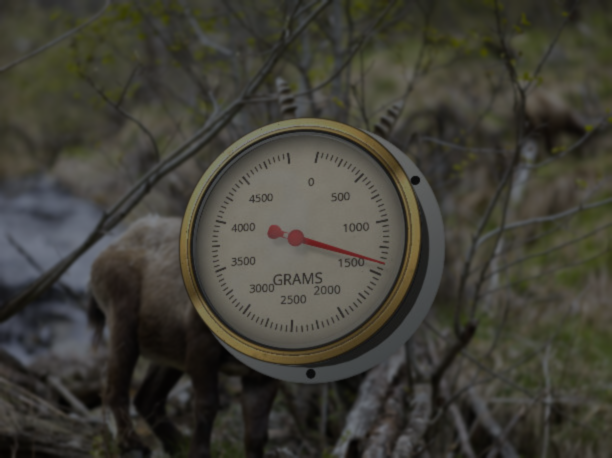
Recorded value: 1400,g
